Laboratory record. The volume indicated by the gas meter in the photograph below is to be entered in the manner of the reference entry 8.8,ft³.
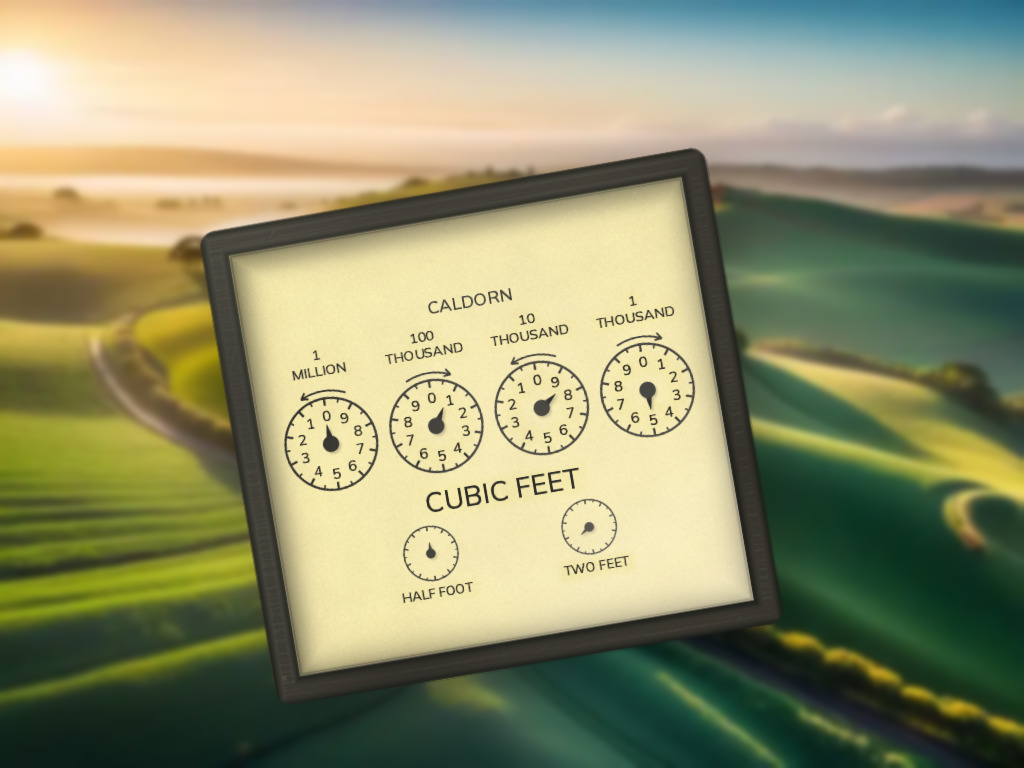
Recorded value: 8500,ft³
